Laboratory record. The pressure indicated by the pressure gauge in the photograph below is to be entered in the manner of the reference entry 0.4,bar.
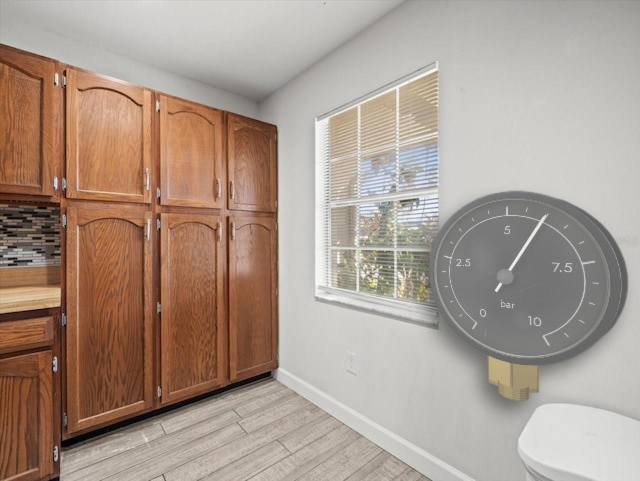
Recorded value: 6,bar
